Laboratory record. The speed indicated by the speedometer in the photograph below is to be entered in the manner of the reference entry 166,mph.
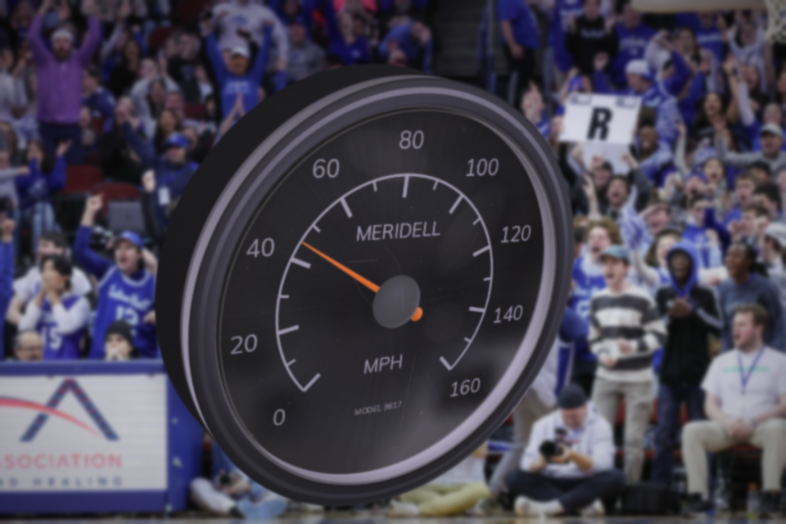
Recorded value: 45,mph
